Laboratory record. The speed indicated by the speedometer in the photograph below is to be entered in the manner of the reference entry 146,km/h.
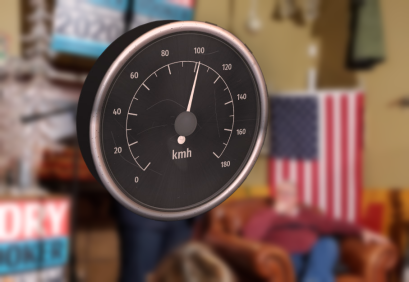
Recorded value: 100,km/h
